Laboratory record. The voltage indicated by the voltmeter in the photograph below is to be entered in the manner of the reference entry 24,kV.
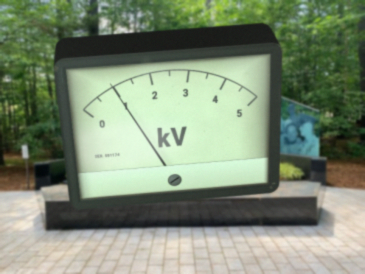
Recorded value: 1,kV
